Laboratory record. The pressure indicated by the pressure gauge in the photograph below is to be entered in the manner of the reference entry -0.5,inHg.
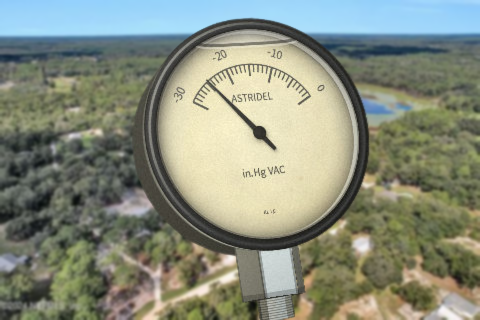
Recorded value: -25,inHg
